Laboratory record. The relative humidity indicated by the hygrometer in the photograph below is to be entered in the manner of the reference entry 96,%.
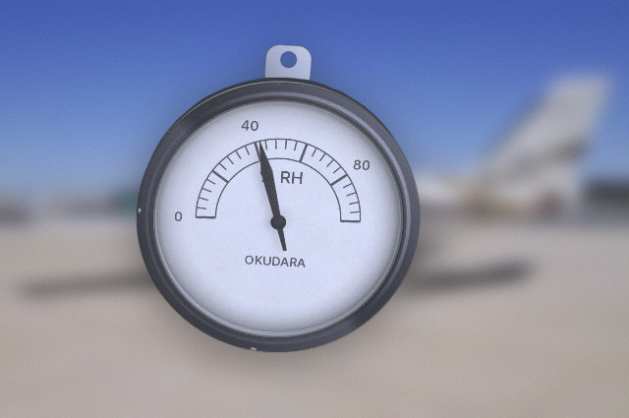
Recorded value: 42,%
